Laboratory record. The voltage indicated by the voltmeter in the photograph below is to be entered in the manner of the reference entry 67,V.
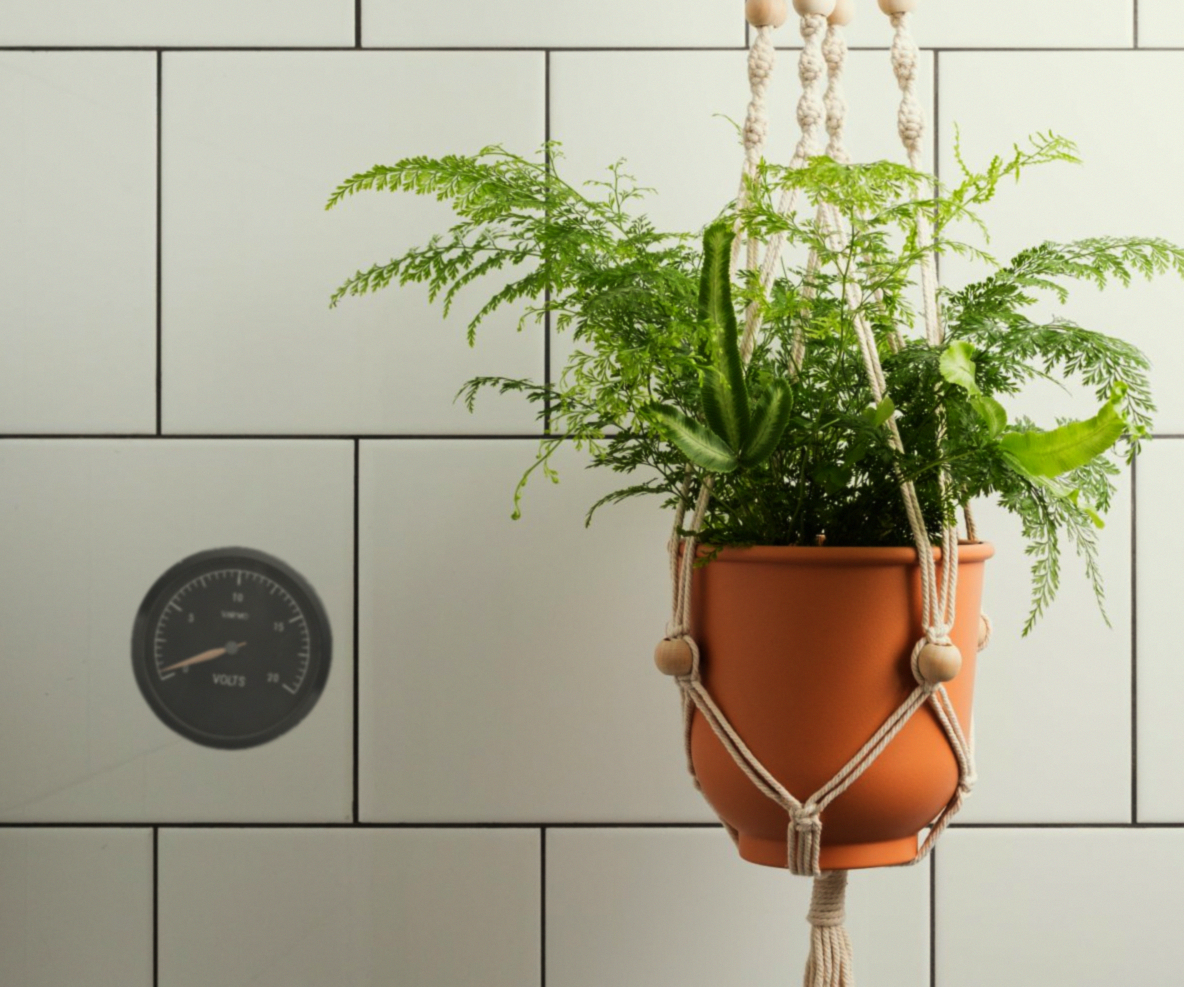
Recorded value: 0.5,V
